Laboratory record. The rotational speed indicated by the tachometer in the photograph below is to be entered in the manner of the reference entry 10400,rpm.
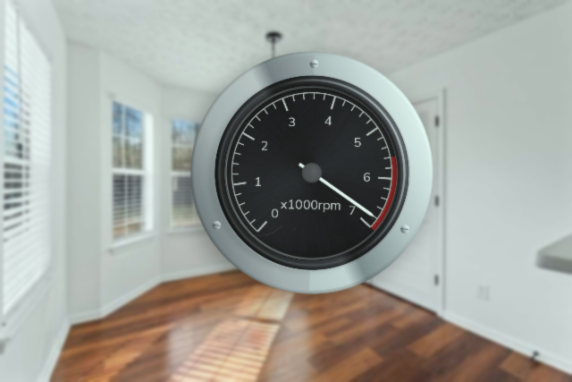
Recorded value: 6800,rpm
